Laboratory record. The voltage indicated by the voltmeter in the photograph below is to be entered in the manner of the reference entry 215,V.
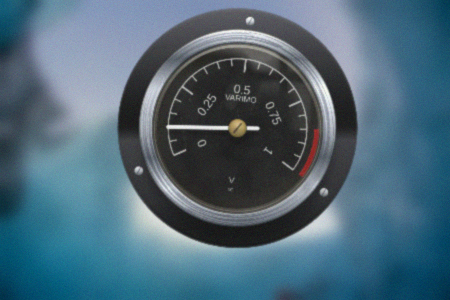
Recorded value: 0.1,V
